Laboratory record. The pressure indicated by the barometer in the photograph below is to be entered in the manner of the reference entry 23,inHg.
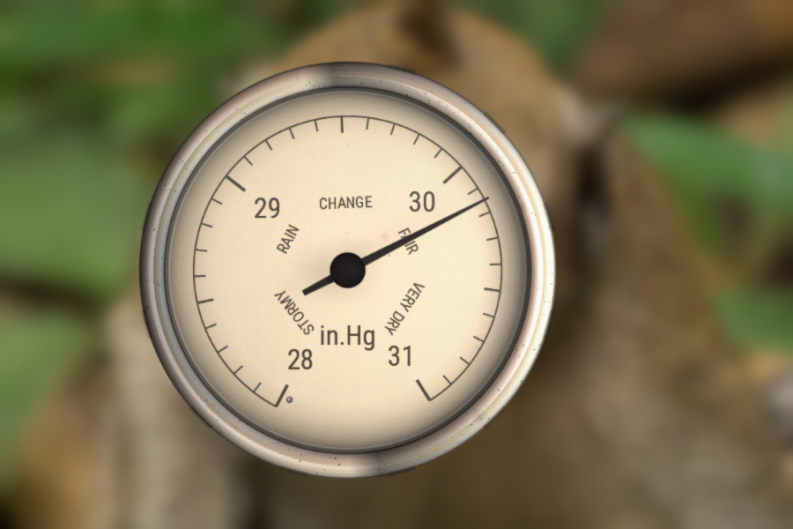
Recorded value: 30.15,inHg
